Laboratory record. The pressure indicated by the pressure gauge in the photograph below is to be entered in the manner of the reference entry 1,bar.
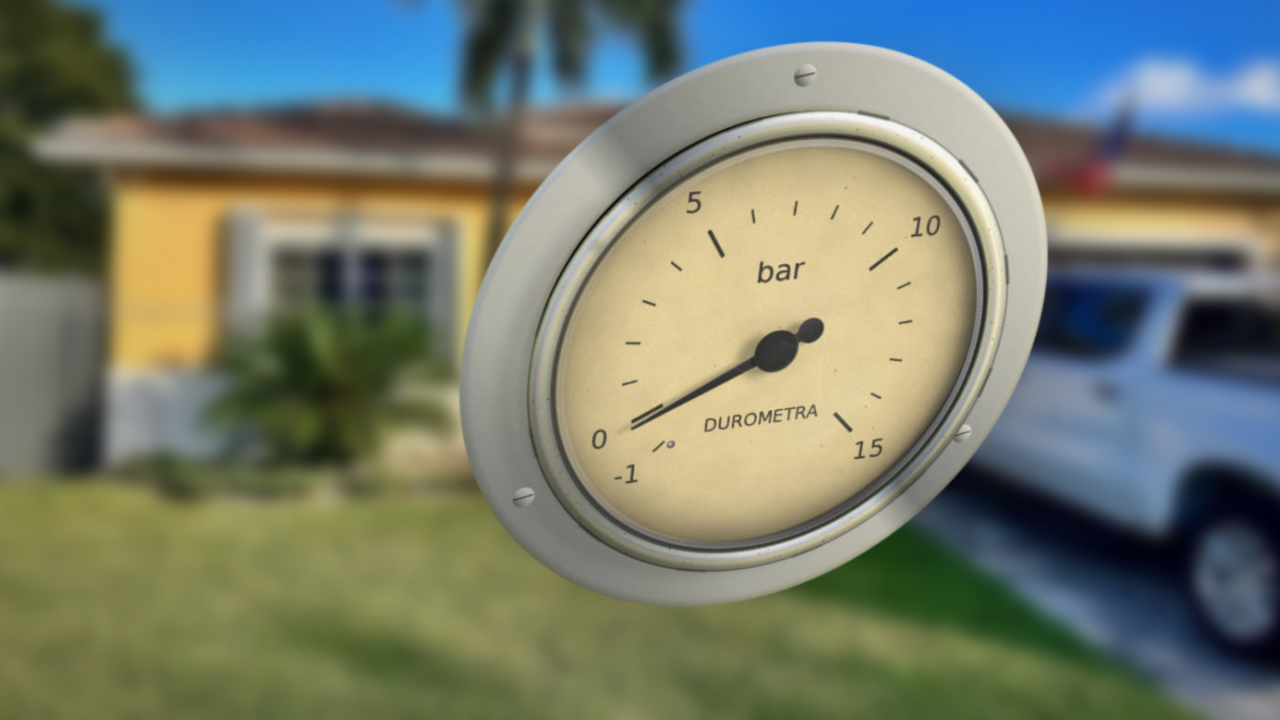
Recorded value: 0,bar
